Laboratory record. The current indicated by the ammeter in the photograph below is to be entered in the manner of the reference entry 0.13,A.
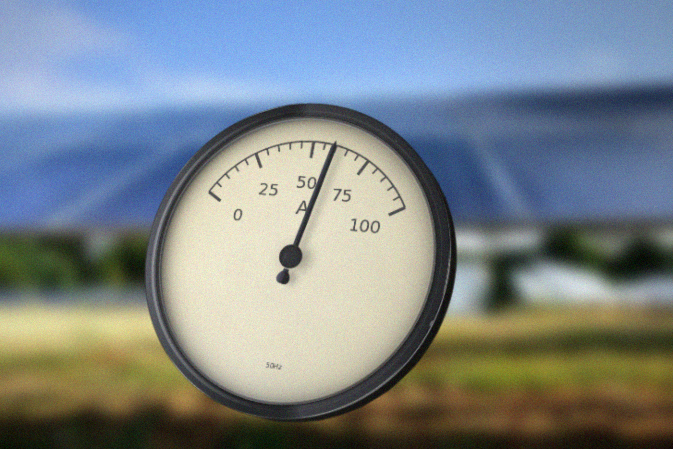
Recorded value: 60,A
